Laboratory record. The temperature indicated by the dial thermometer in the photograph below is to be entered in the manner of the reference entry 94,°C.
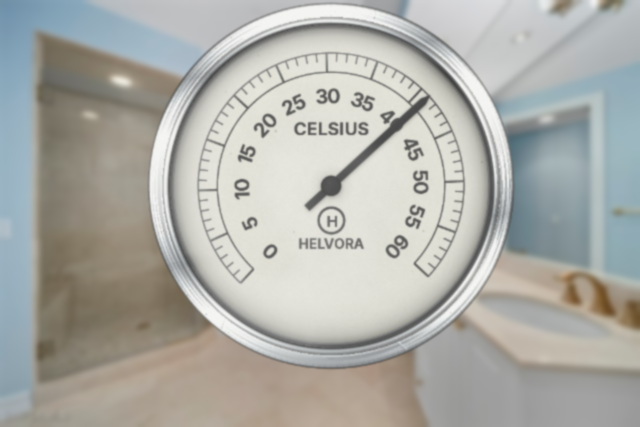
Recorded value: 41,°C
